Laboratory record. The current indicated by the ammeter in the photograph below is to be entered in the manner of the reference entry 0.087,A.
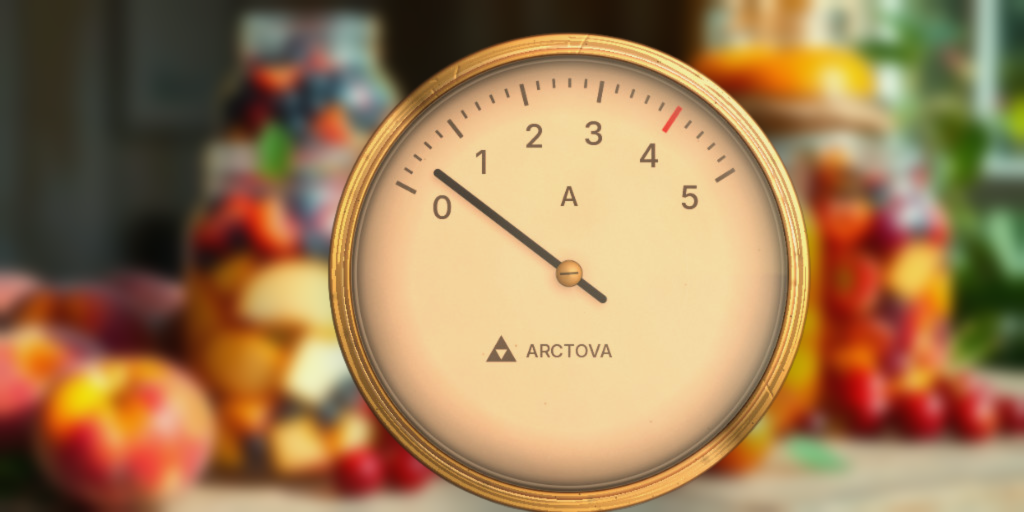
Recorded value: 0.4,A
